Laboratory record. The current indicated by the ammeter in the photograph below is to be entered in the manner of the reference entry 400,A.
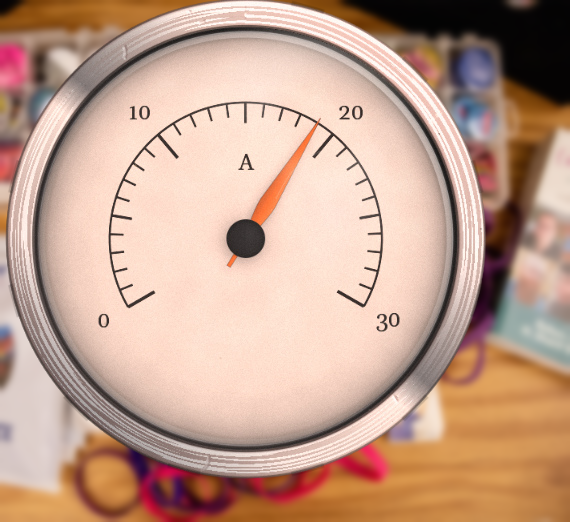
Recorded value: 19,A
